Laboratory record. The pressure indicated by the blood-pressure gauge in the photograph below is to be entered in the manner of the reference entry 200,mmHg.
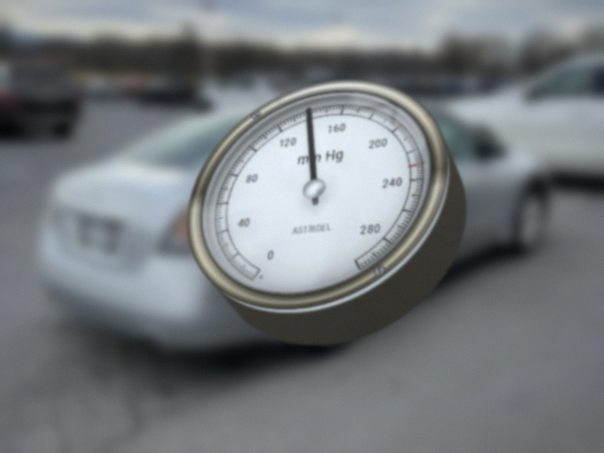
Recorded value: 140,mmHg
